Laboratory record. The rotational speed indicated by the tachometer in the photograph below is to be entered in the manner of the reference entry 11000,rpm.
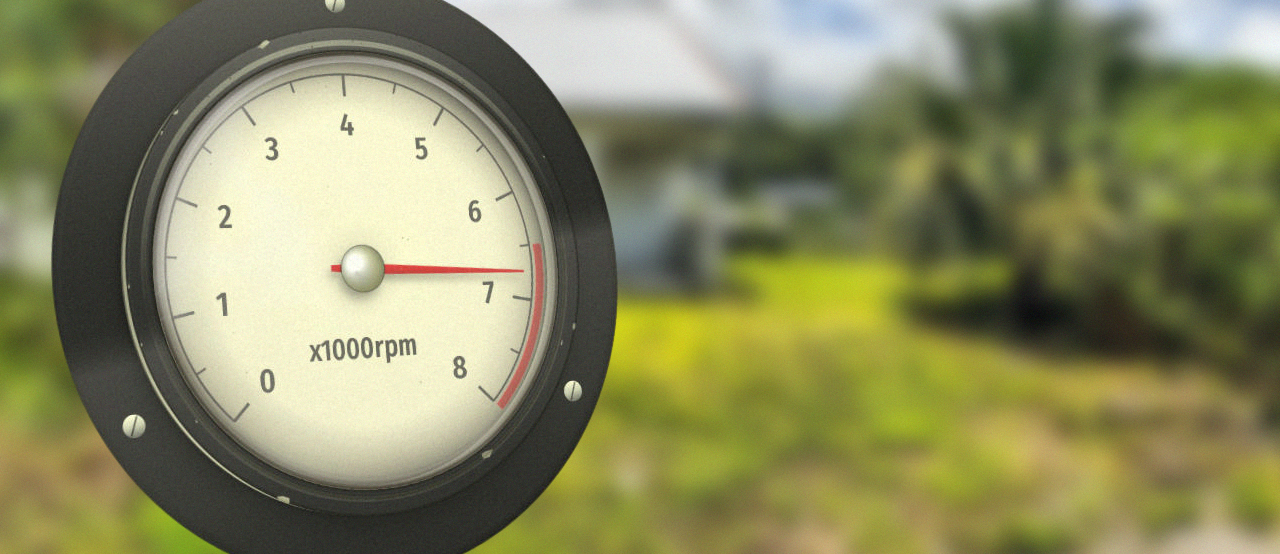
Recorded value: 6750,rpm
